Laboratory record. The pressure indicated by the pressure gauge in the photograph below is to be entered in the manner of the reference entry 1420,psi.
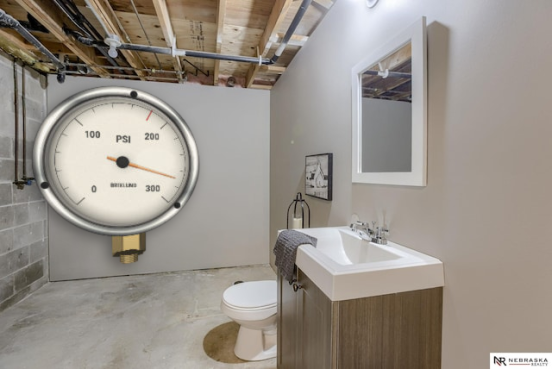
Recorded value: 270,psi
